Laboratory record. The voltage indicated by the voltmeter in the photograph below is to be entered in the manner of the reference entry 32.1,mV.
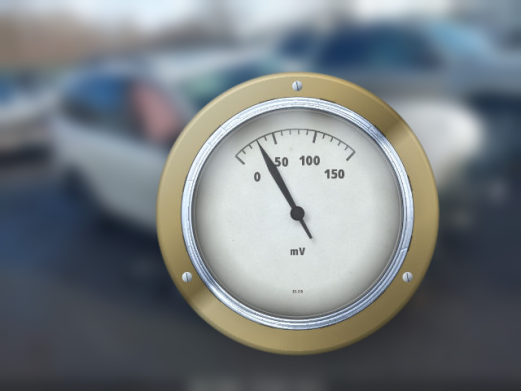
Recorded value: 30,mV
